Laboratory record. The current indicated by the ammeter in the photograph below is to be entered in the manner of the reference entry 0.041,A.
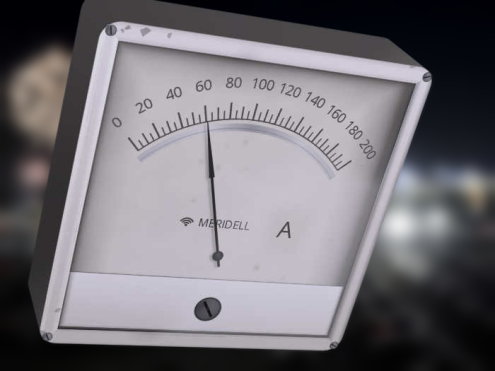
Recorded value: 60,A
